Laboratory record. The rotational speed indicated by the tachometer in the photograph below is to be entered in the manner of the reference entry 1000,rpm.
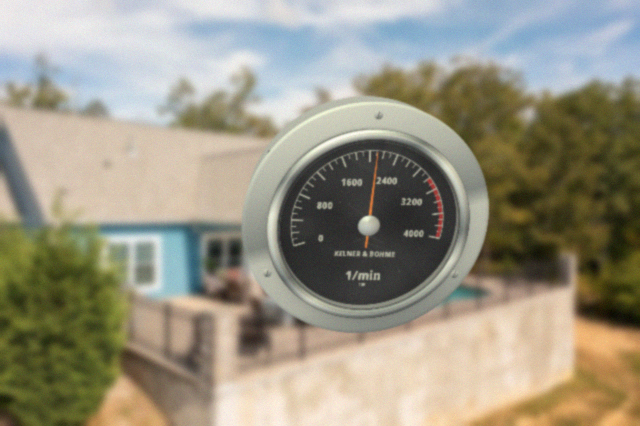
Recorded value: 2100,rpm
